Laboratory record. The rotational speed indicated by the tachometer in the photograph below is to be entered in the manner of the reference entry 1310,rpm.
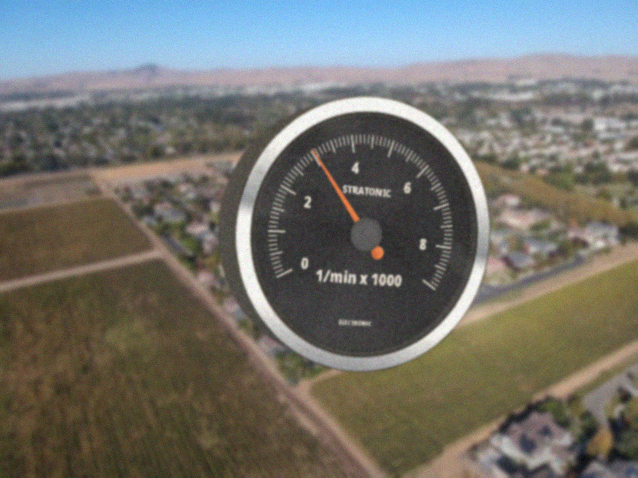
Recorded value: 3000,rpm
